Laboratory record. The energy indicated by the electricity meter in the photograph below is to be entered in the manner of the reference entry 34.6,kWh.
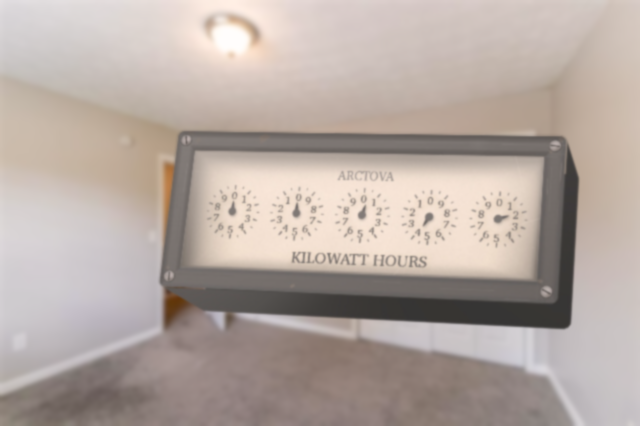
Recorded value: 42,kWh
